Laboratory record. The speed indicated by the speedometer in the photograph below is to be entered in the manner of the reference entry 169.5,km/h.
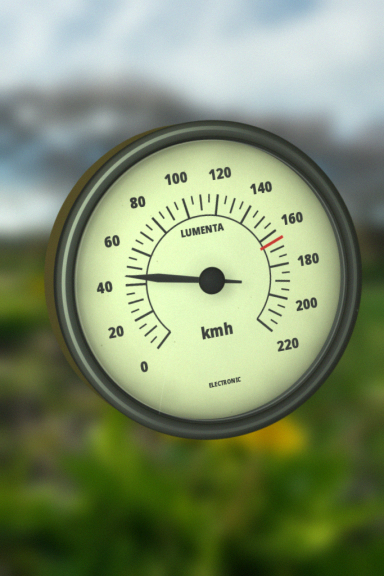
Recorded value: 45,km/h
